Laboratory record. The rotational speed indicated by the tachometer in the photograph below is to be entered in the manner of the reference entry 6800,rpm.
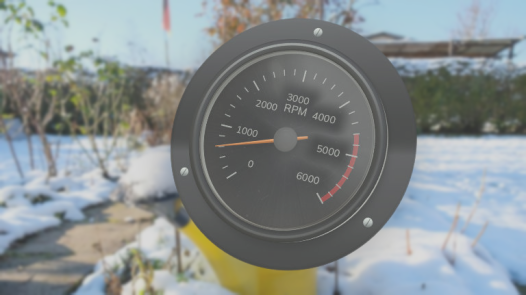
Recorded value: 600,rpm
